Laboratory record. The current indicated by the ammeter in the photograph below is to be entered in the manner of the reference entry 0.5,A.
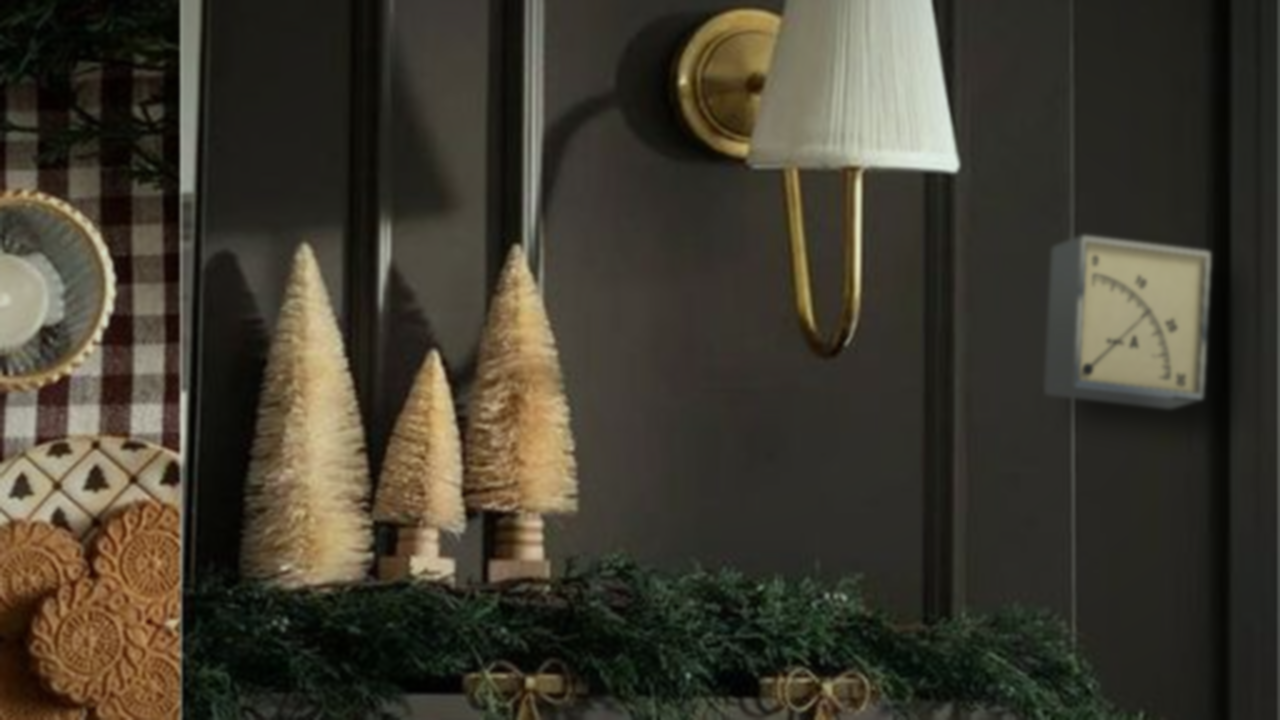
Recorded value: 15,A
